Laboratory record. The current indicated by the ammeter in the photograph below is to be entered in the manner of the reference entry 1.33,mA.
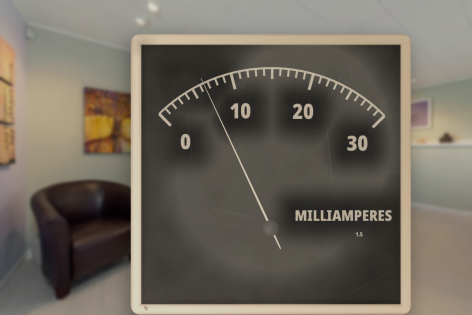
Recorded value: 6.5,mA
